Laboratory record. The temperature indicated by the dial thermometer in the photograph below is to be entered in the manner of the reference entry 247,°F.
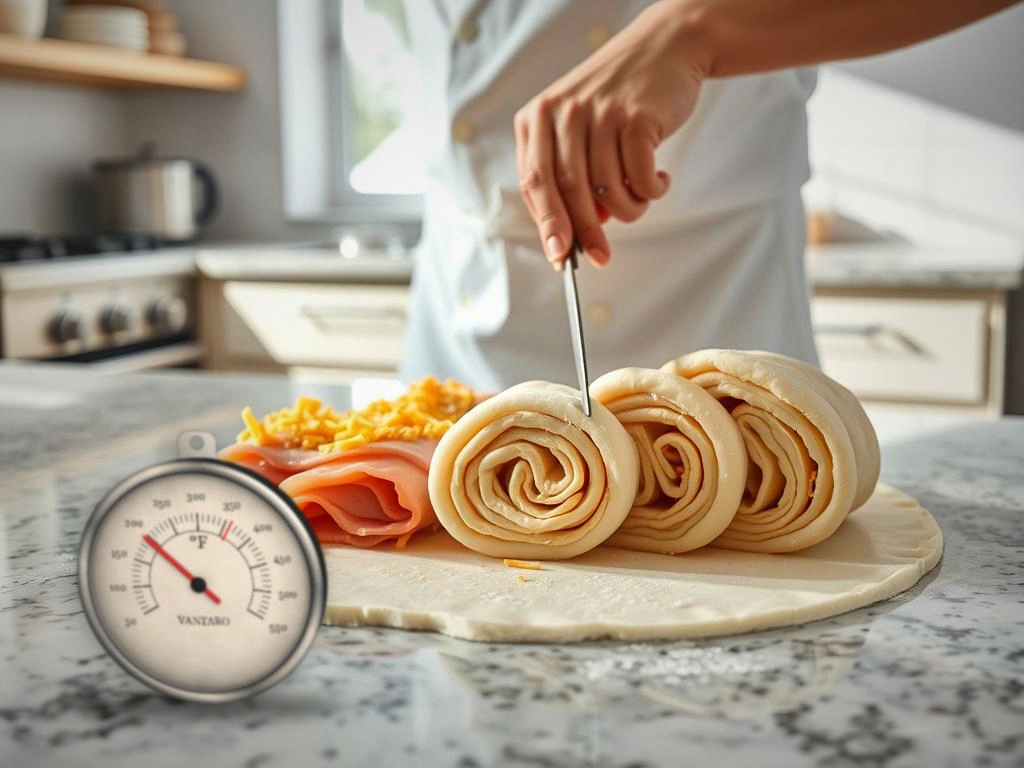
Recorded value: 200,°F
